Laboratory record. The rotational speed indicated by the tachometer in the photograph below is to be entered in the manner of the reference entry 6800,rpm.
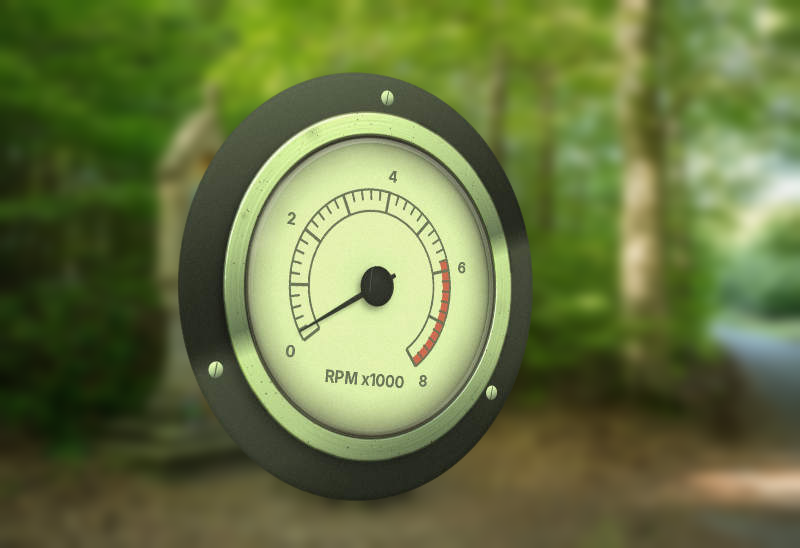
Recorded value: 200,rpm
